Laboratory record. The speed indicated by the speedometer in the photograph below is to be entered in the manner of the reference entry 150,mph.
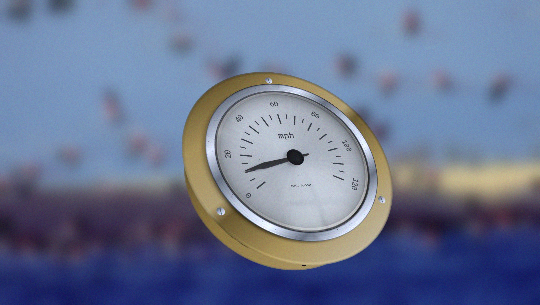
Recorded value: 10,mph
